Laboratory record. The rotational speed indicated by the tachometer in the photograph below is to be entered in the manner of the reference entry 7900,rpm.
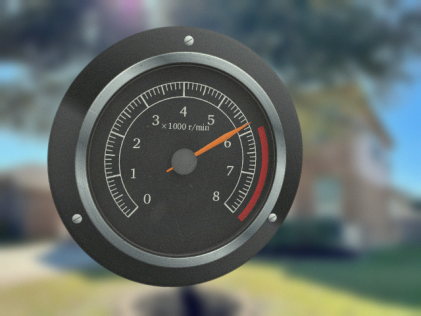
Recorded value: 5800,rpm
